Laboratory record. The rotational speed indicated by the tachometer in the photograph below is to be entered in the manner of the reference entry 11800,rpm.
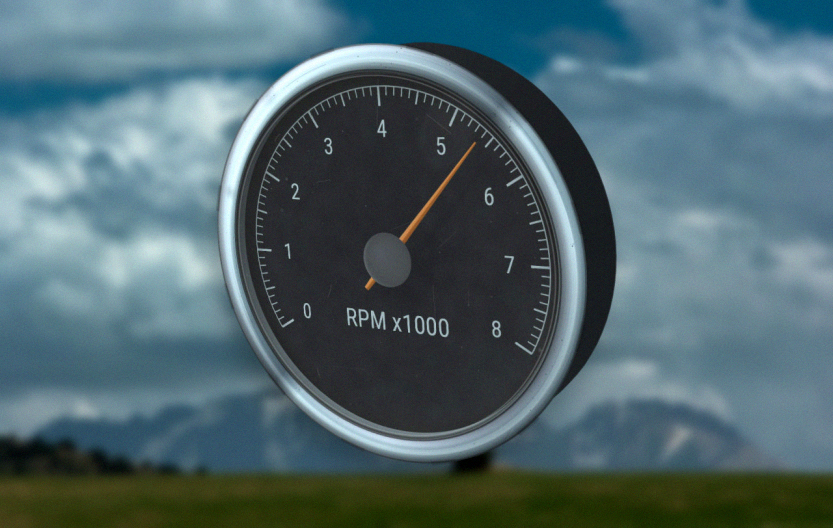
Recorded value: 5400,rpm
